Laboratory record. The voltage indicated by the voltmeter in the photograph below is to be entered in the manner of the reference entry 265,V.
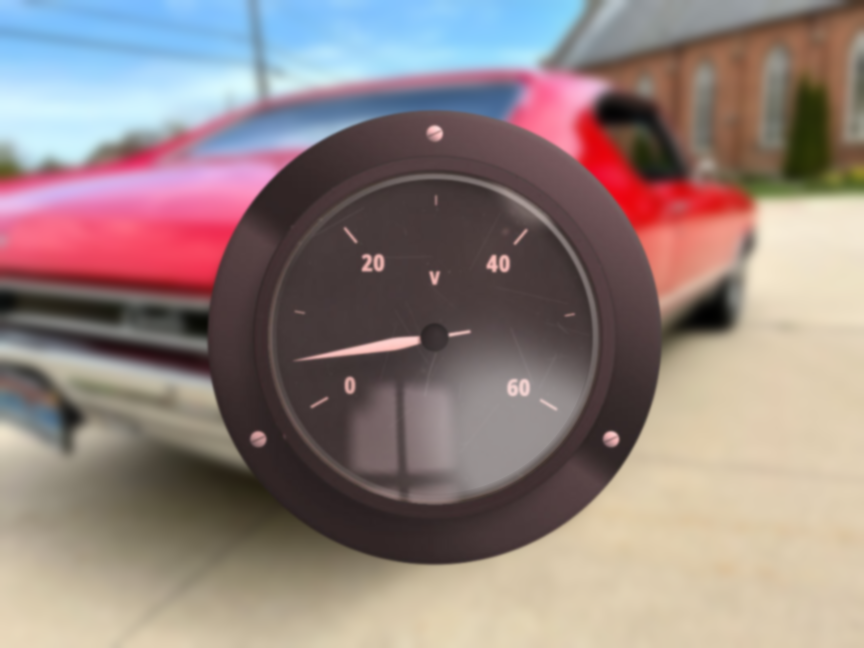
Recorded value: 5,V
